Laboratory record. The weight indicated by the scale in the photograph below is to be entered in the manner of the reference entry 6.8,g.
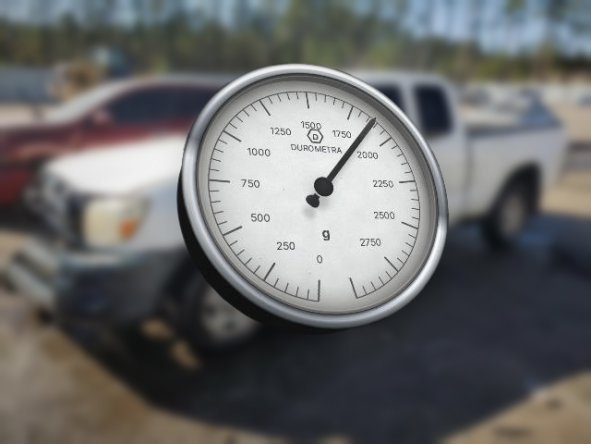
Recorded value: 1875,g
